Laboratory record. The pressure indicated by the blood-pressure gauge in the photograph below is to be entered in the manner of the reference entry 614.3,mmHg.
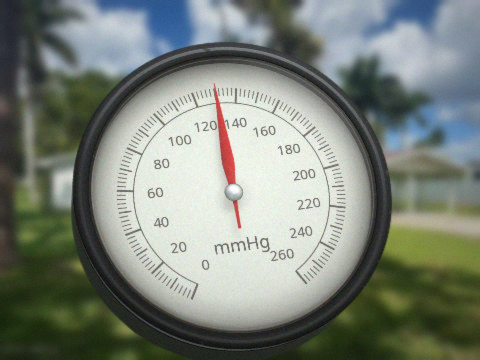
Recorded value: 130,mmHg
